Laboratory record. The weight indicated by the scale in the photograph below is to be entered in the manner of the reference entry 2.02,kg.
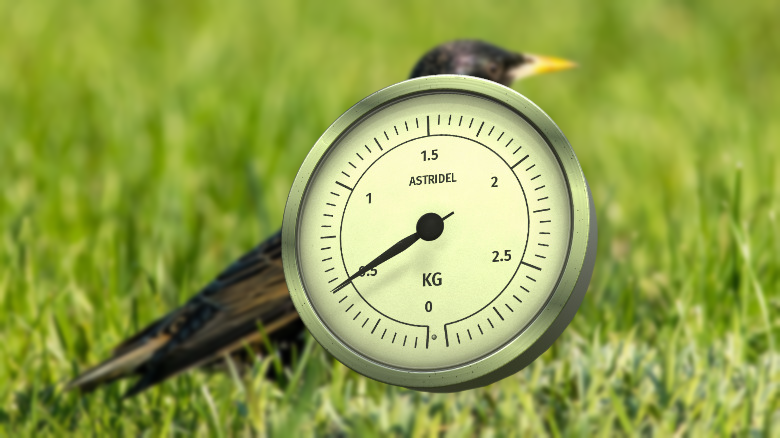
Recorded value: 0.5,kg
